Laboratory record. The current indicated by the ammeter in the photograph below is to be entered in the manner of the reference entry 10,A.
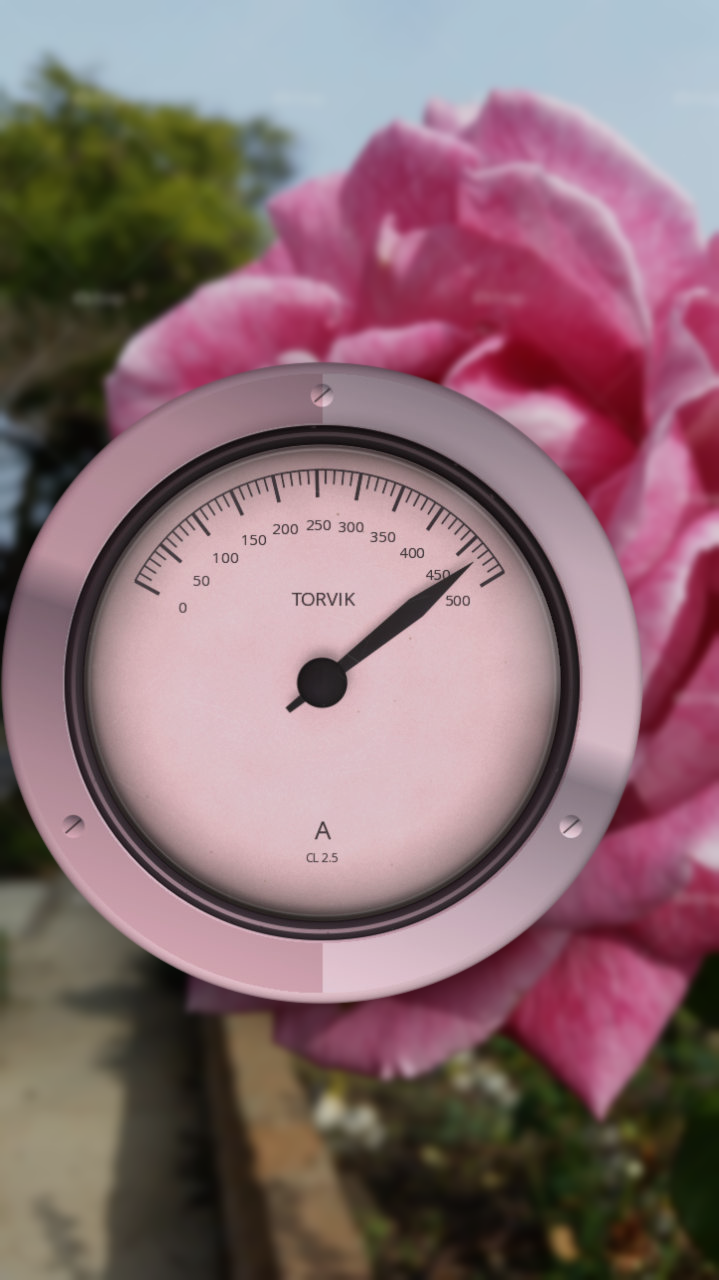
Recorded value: 470,A
